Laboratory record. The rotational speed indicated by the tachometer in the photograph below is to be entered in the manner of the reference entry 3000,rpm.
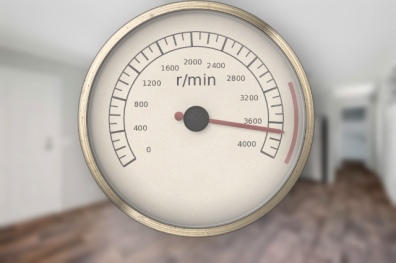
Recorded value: 3700,rpm
